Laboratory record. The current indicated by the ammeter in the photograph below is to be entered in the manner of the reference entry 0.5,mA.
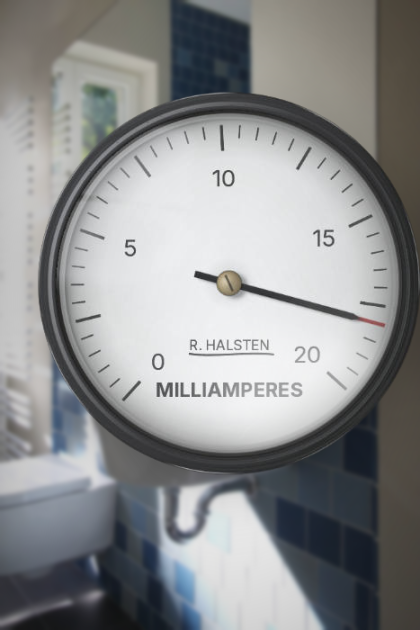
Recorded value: 18,mA
